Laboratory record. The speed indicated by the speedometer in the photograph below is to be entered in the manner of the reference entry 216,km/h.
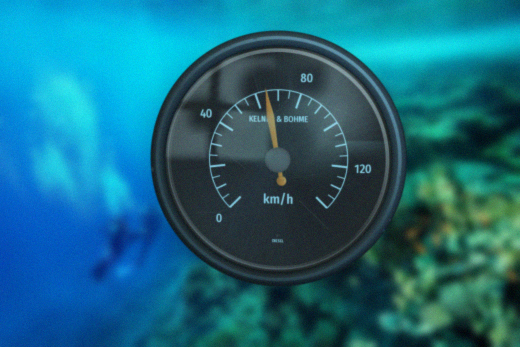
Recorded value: 65,km/h
